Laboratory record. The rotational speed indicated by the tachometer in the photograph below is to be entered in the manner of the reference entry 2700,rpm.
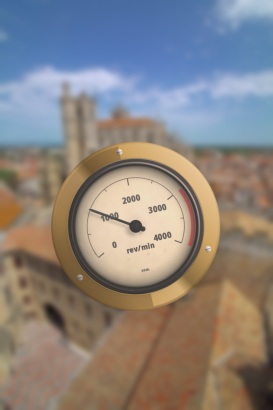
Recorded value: 1000,rpm
